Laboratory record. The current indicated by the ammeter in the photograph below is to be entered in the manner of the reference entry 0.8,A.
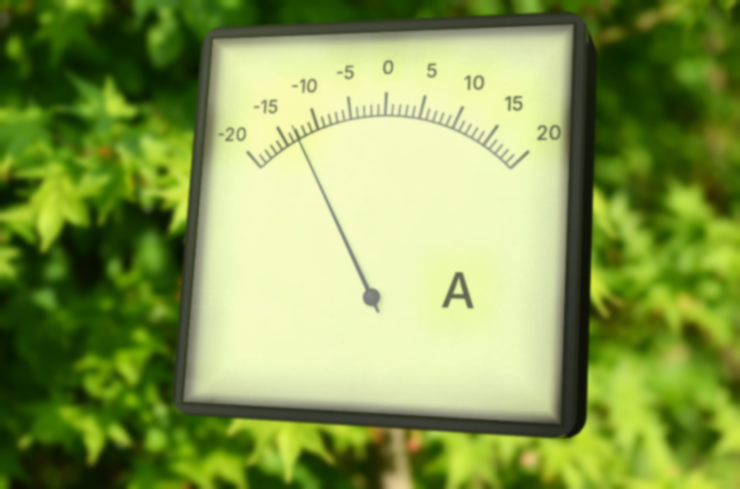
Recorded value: -13,A
